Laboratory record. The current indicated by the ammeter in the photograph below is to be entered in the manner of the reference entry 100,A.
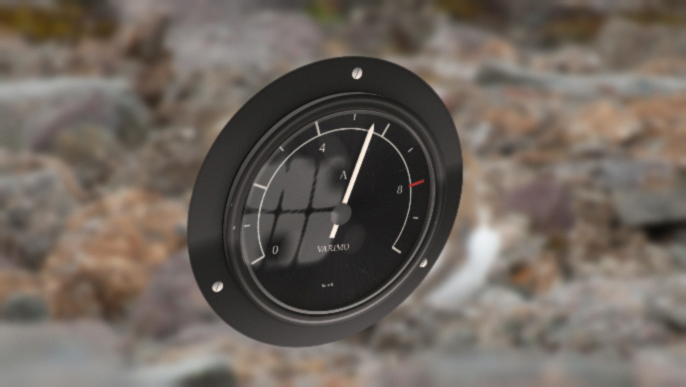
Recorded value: 5.5,A
